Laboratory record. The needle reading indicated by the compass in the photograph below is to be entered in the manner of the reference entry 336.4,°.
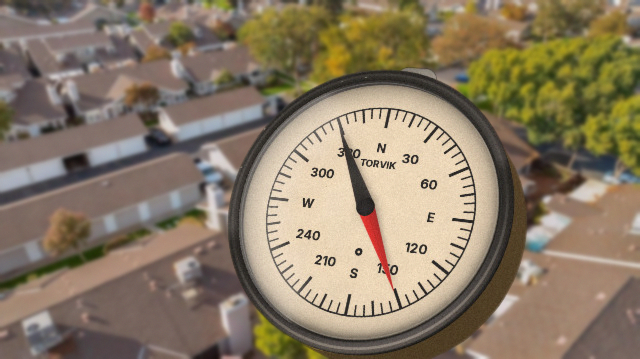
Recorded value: 150,°
